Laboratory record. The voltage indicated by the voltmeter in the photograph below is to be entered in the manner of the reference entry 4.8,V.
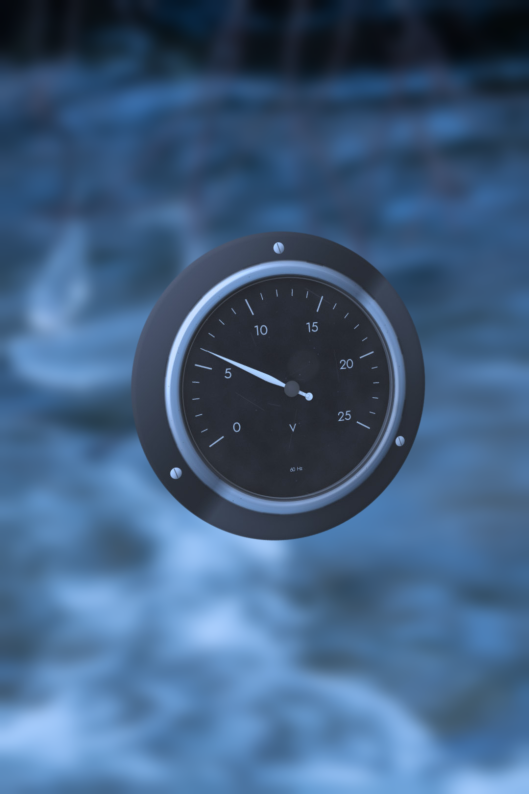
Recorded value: 6,V
